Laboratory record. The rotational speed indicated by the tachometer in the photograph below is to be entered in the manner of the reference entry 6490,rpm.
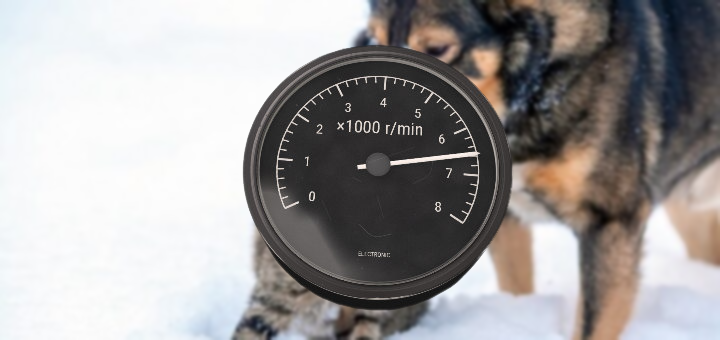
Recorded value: 6600,rpm
